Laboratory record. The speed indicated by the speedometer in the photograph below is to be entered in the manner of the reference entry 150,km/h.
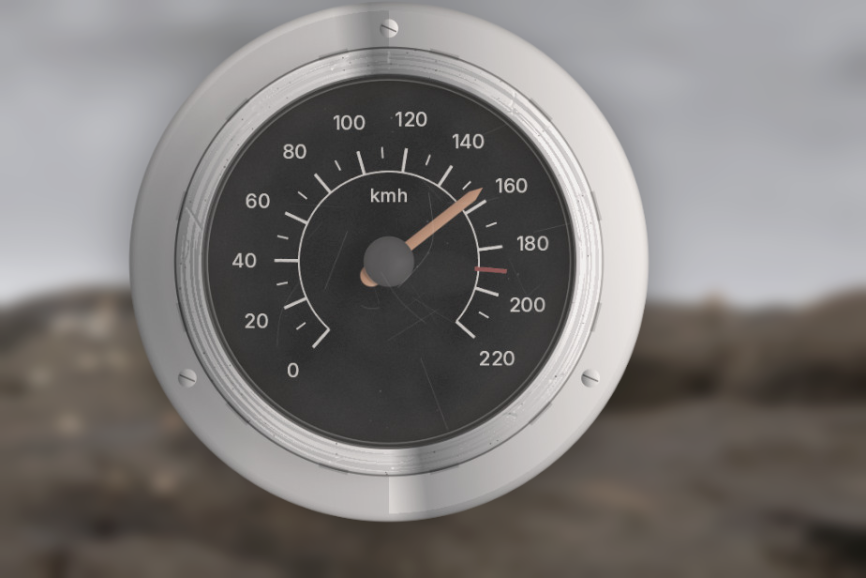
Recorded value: 155,km/h
